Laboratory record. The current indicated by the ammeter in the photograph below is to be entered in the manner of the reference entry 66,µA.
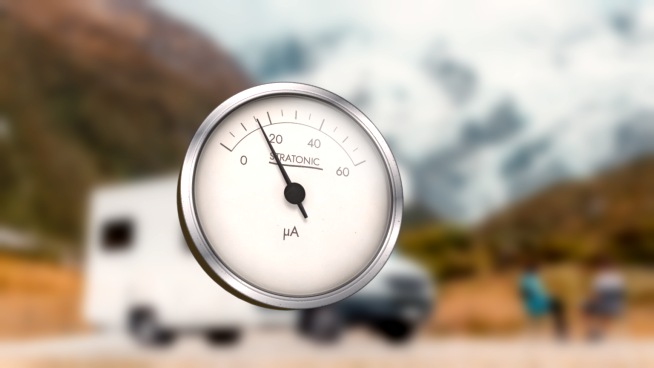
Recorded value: 15,µA
